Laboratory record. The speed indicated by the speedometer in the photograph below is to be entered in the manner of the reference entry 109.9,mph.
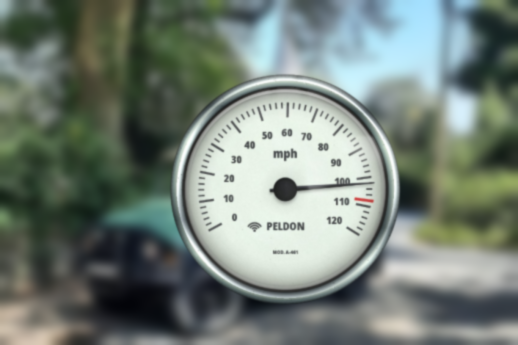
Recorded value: 102,mph
